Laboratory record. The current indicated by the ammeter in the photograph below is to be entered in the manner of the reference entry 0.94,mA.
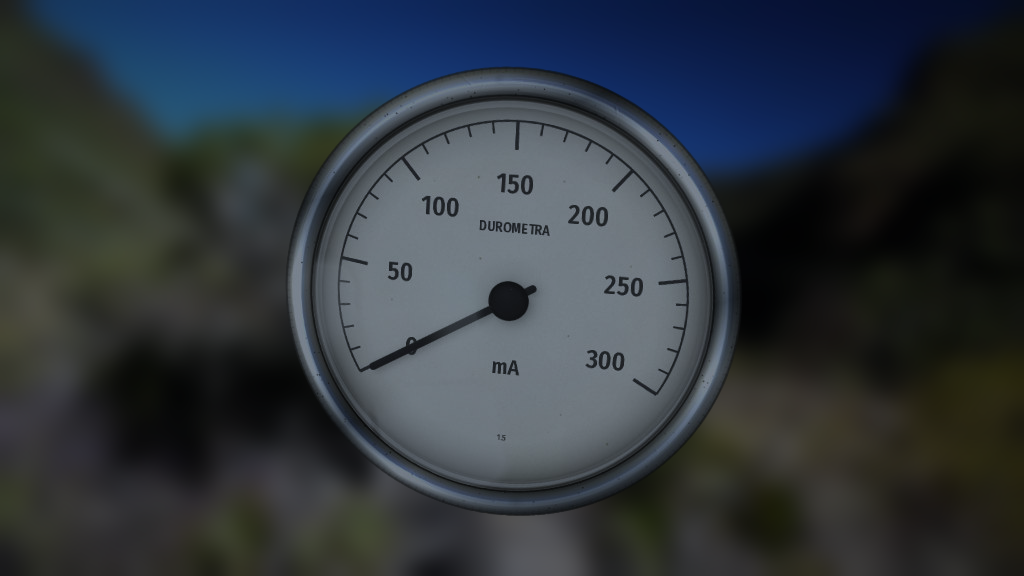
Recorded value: 0,mA
